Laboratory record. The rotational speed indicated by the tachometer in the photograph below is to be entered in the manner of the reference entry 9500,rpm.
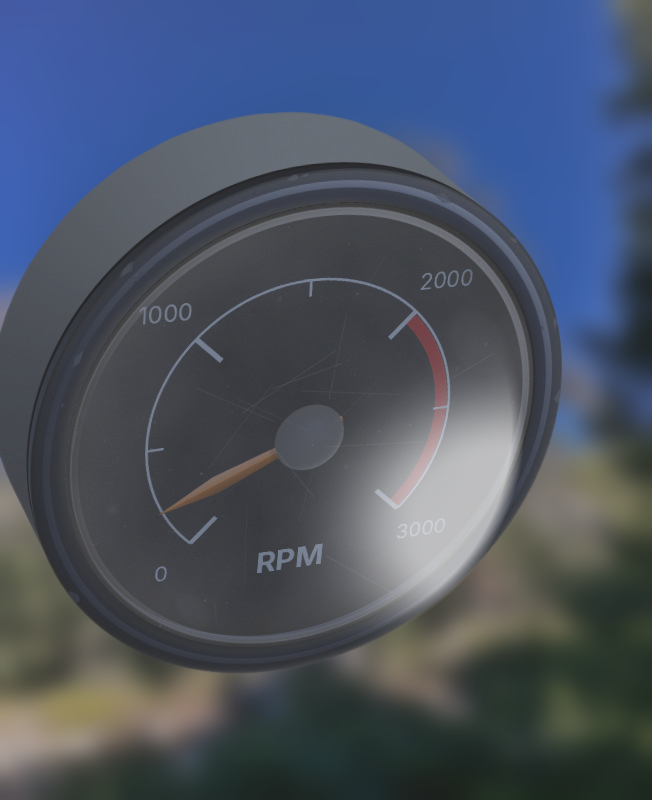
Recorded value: 250,rpm
